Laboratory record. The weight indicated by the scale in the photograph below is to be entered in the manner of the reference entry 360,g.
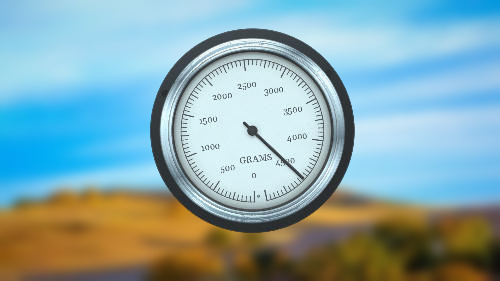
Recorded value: 4500,g
